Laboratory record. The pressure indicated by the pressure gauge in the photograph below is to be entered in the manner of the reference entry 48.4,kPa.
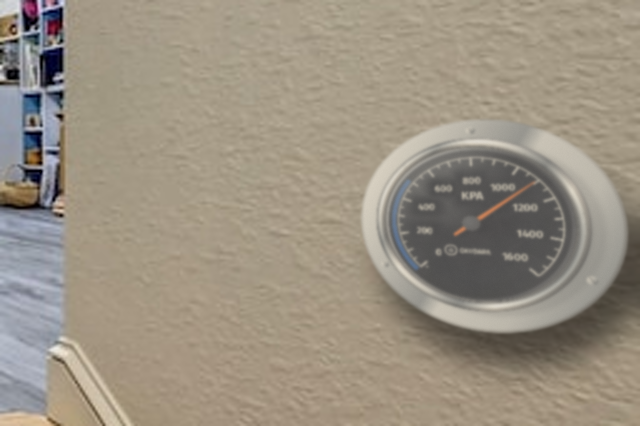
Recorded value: 1100,kPa
